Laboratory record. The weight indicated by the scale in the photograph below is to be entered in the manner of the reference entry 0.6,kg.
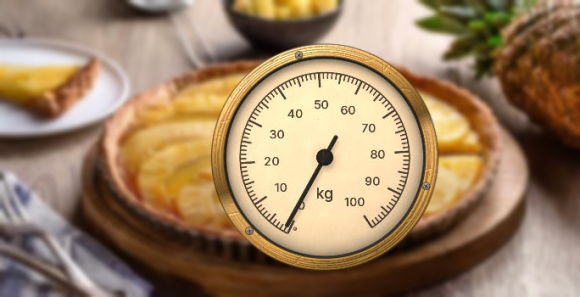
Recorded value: 1,kg
